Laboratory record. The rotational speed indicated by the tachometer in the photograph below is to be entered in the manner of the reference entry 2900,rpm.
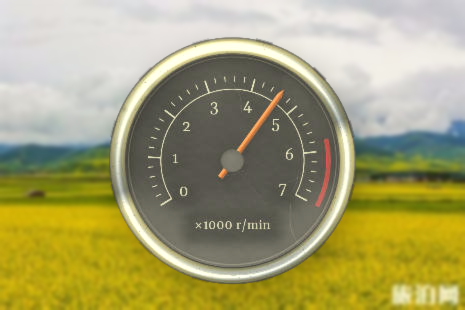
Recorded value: 4600,rpm
